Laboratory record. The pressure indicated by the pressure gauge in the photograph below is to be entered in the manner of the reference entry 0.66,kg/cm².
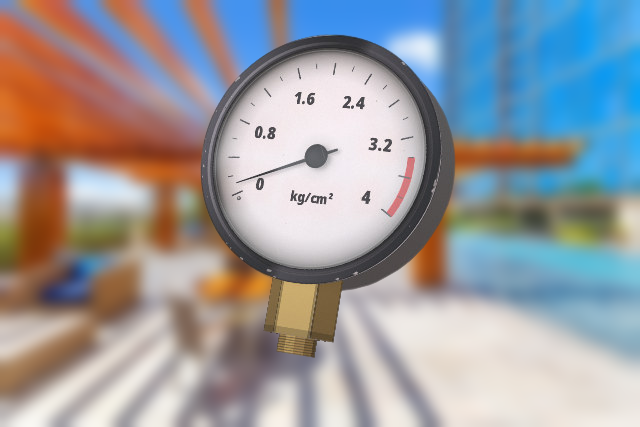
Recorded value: 0.1,kg/cm²
